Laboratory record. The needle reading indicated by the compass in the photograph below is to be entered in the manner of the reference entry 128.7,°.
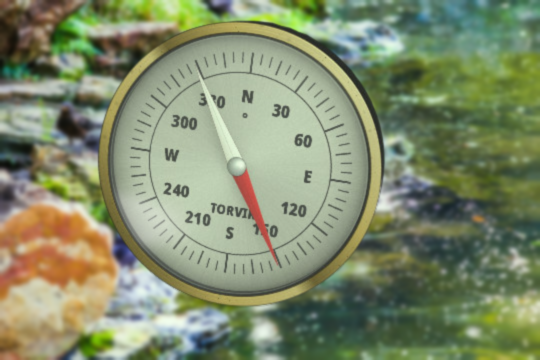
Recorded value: 150,°
